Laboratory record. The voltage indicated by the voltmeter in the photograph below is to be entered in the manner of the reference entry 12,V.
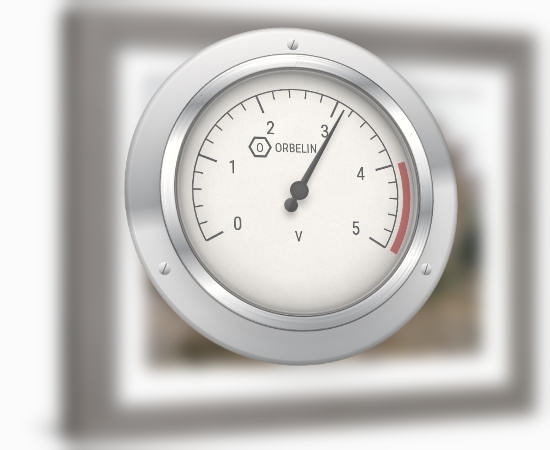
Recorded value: 3.1,V
